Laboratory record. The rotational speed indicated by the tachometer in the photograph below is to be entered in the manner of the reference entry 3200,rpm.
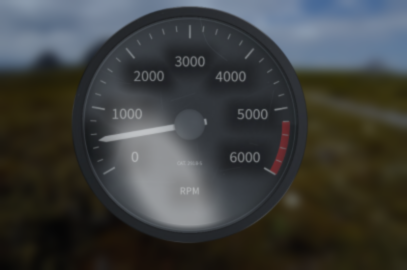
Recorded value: 500,rpm
